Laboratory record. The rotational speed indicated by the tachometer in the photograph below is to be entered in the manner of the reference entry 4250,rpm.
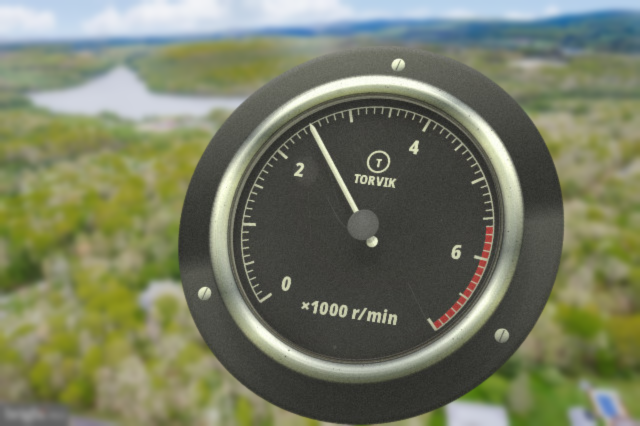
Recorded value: 2500,rpm
